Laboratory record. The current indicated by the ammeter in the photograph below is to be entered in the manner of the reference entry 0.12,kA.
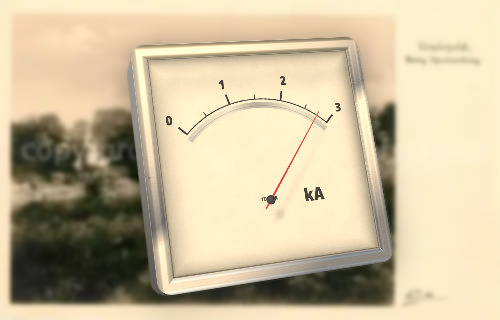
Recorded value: 2.75,kA
